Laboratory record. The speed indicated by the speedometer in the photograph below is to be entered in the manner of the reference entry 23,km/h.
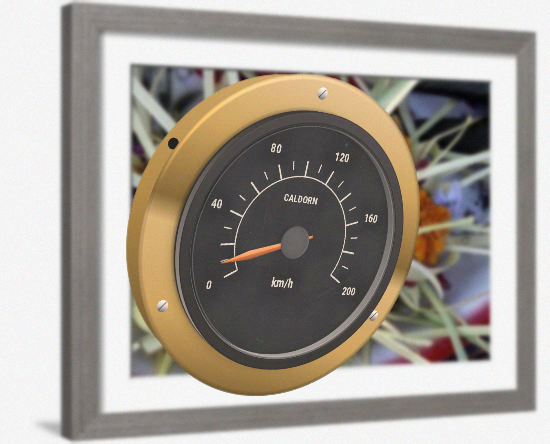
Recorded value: 10,km/h
